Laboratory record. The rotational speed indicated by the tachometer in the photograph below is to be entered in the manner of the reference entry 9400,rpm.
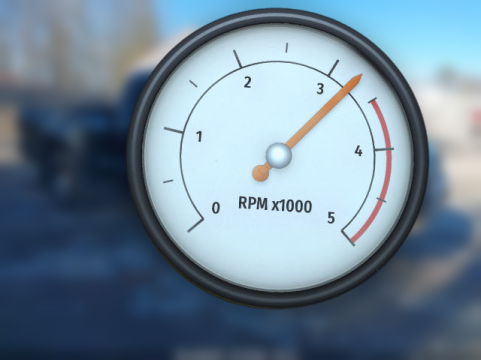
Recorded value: 3250,rpm
